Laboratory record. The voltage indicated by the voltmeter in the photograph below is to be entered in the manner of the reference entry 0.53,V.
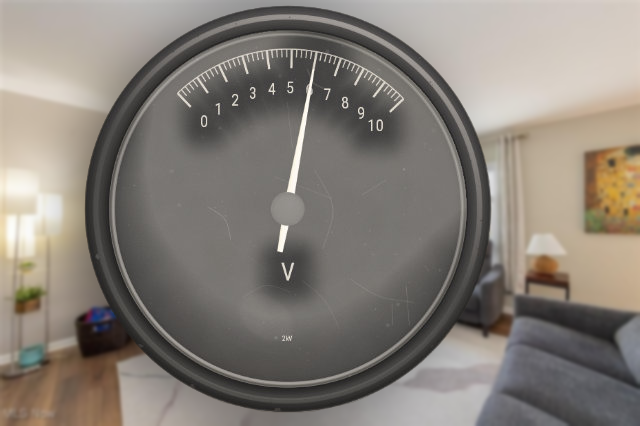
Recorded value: 6,V
